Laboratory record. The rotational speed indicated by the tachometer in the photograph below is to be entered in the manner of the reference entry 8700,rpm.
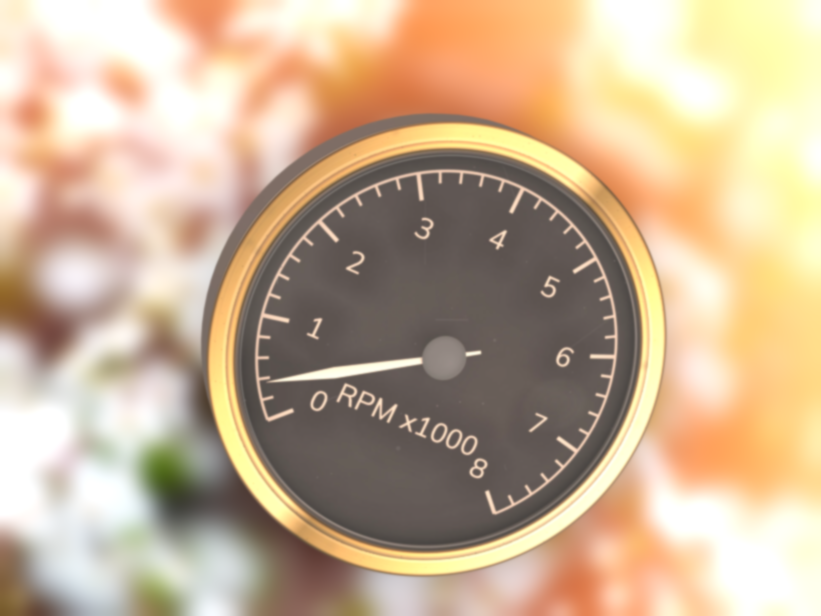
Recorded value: 400,rpm
